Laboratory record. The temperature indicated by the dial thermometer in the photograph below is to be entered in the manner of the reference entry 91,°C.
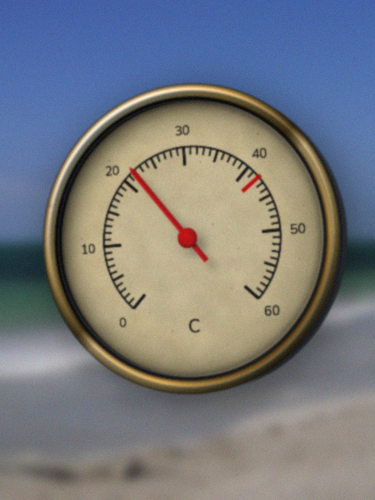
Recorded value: 22,°C
